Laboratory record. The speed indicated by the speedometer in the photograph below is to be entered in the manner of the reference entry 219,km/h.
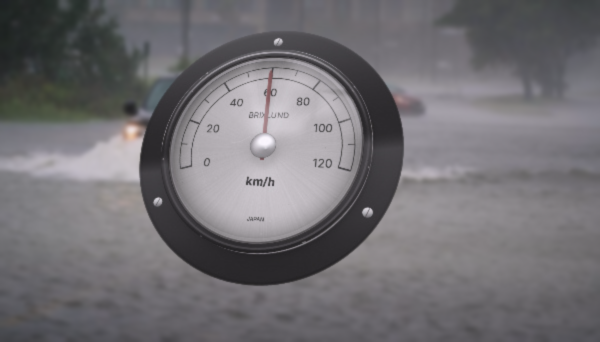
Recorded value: 60,km/h
